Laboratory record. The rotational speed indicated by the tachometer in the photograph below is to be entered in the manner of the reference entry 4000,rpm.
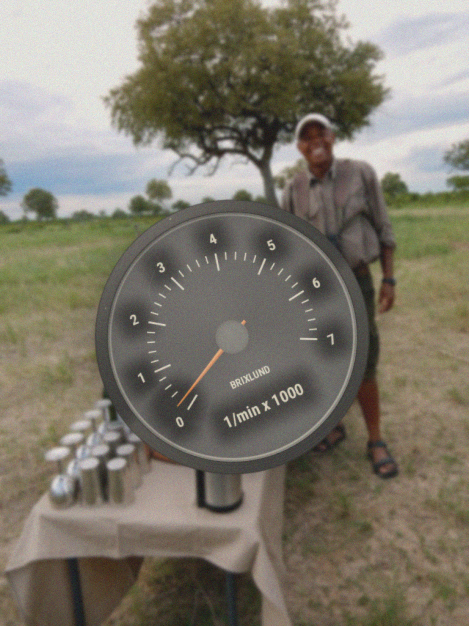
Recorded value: 200,rpm
